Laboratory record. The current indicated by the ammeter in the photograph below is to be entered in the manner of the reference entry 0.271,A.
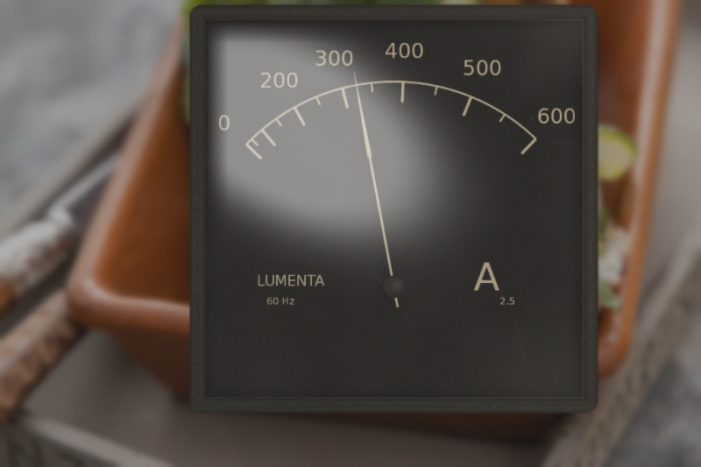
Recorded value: 325,A
